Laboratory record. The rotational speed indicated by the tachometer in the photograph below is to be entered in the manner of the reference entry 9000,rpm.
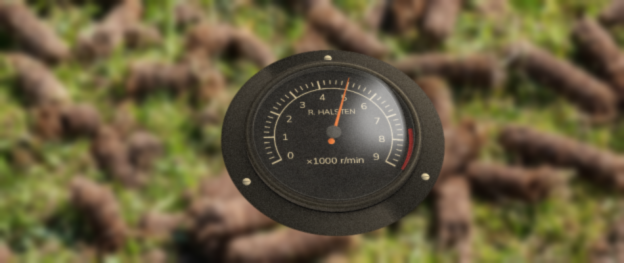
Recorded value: 5000,rpm
